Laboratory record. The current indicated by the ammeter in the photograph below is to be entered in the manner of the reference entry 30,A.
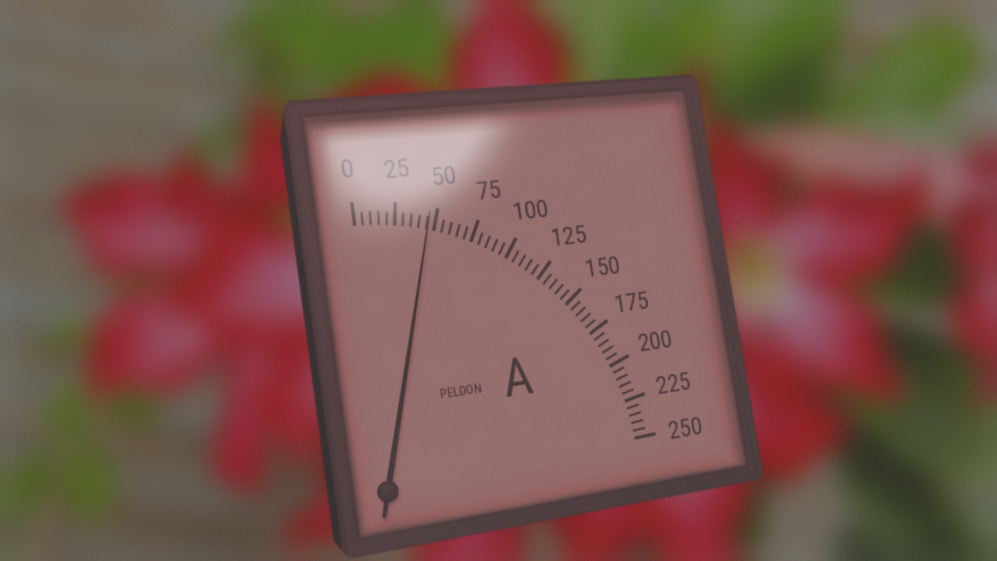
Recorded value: 45,A
